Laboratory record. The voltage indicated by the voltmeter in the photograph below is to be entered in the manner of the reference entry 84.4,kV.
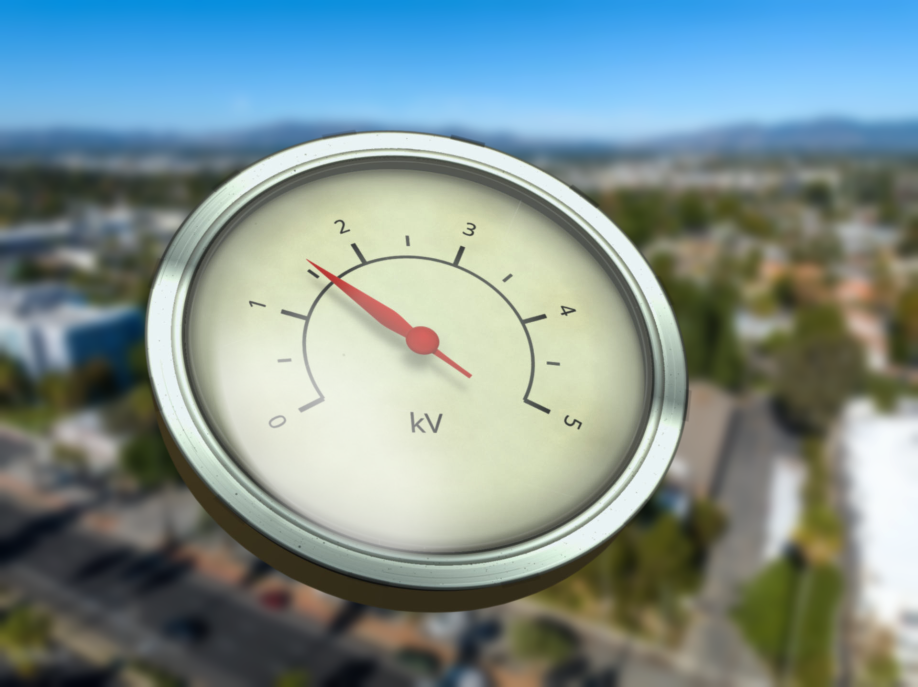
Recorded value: 1.5,kV
